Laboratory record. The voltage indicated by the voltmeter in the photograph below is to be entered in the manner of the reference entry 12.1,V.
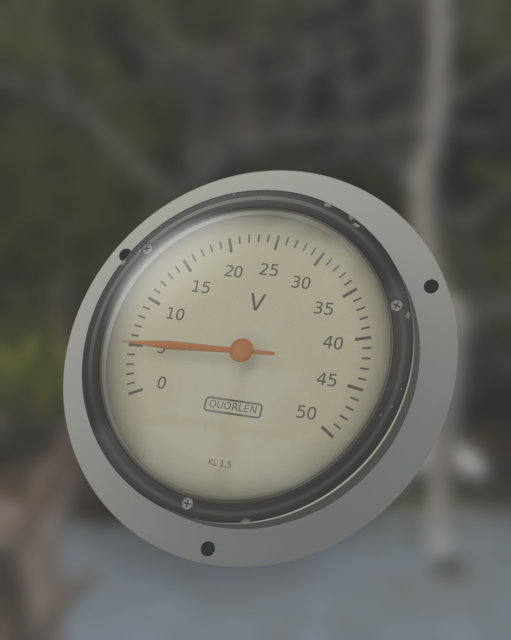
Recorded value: 5,V
